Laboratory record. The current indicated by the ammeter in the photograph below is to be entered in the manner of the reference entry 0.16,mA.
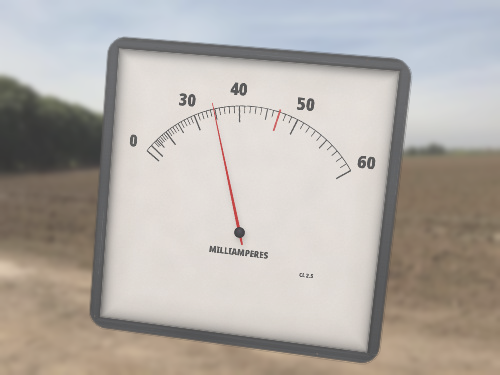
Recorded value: 35,mA
